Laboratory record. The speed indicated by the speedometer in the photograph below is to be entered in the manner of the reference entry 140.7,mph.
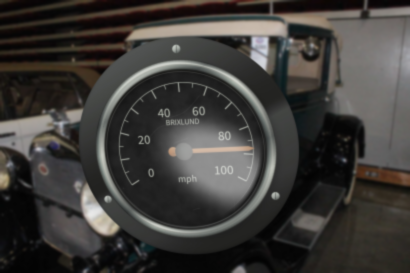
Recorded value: 87.5,mph
